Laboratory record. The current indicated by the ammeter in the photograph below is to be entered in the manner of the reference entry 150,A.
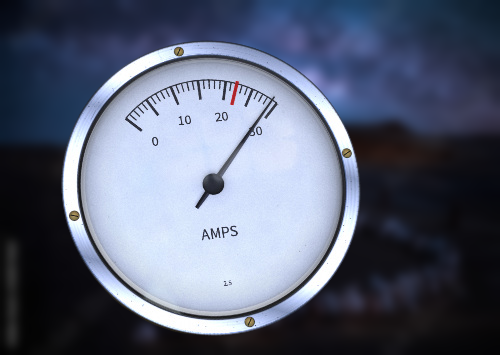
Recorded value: 29,A
